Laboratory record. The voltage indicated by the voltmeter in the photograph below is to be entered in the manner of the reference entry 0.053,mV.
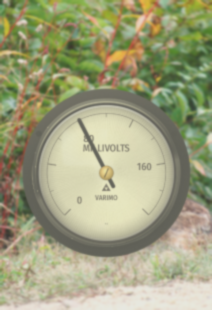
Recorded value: 80,mV
